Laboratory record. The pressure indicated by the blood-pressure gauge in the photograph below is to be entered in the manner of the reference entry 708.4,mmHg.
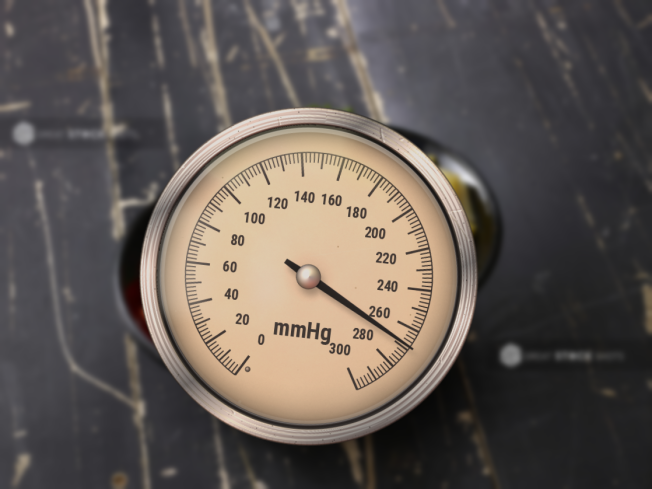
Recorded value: 268,mmHg
